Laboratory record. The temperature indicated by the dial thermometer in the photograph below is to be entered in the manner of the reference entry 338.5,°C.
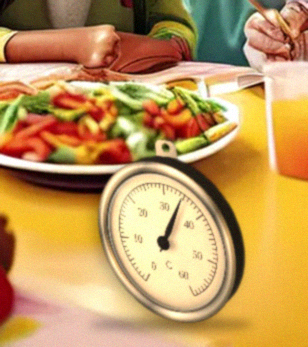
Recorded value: 35,°C
